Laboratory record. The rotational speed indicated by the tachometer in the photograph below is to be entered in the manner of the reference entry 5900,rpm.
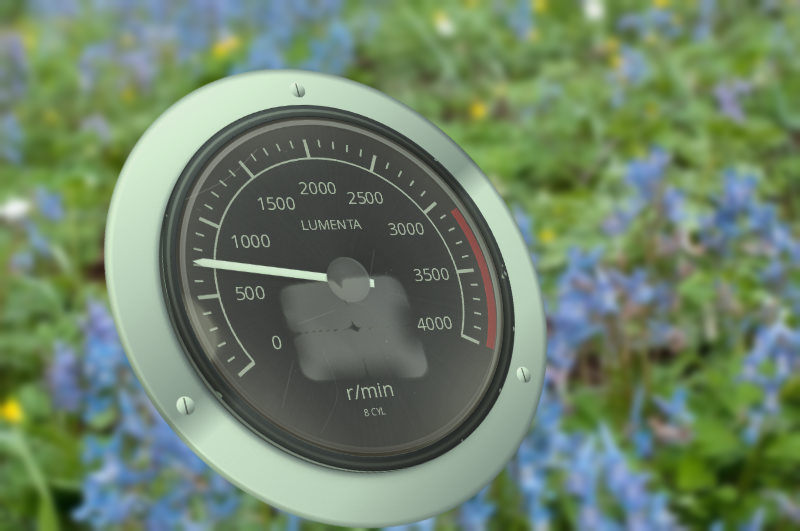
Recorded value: 700,rpm
